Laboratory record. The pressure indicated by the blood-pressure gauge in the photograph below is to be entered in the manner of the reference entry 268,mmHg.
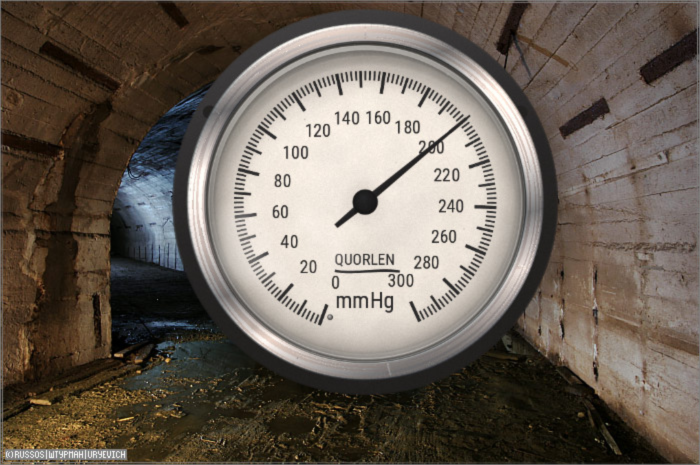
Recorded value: 200,mmHg
